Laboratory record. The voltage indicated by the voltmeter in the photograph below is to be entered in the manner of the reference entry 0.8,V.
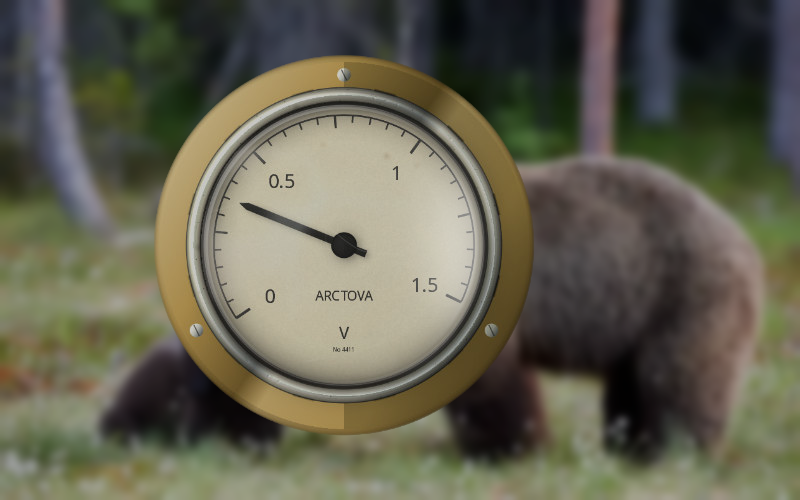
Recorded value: 0.35,V
